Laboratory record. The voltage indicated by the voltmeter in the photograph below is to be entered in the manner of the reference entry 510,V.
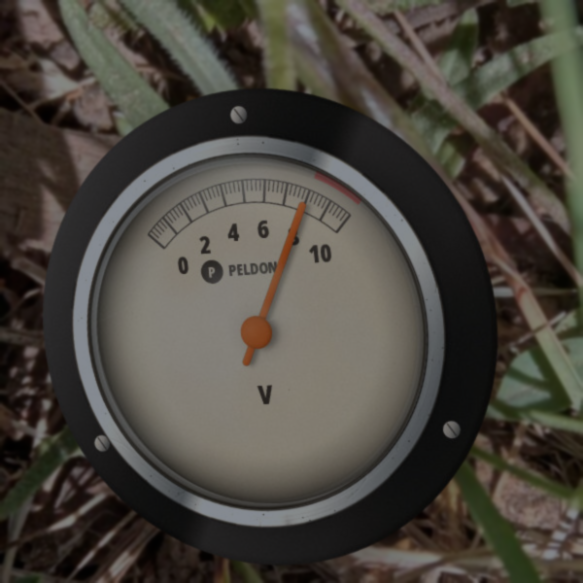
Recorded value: 8,V
